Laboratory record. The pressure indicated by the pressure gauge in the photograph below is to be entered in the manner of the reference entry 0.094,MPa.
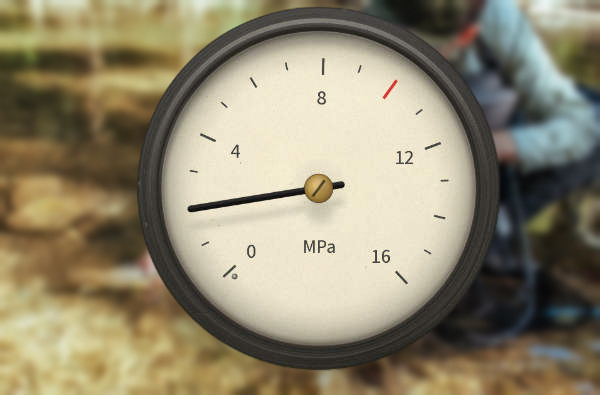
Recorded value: 2,MPa
